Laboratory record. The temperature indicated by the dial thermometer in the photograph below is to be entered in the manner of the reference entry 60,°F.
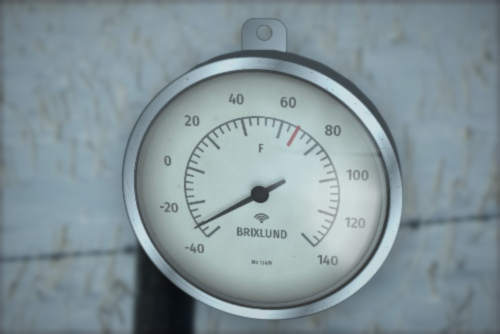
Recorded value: -32,°F
